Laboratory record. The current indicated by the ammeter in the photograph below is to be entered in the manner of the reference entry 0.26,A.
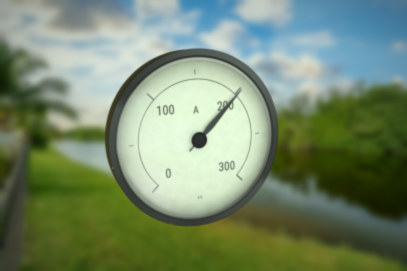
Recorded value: 200,A
